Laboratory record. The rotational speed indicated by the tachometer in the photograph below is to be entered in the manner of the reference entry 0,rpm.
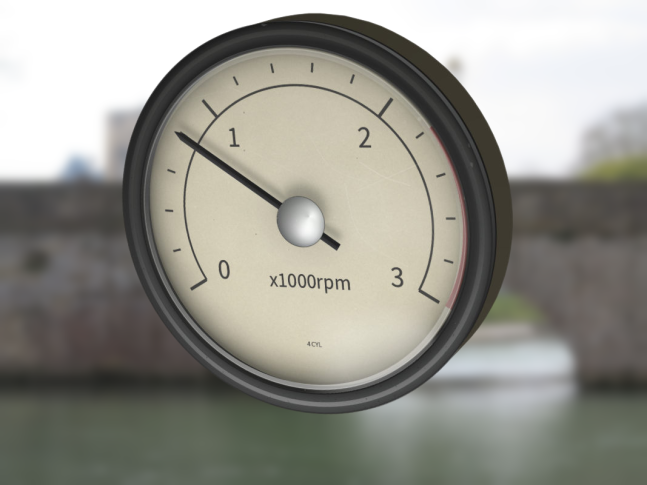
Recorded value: 800,rpm
